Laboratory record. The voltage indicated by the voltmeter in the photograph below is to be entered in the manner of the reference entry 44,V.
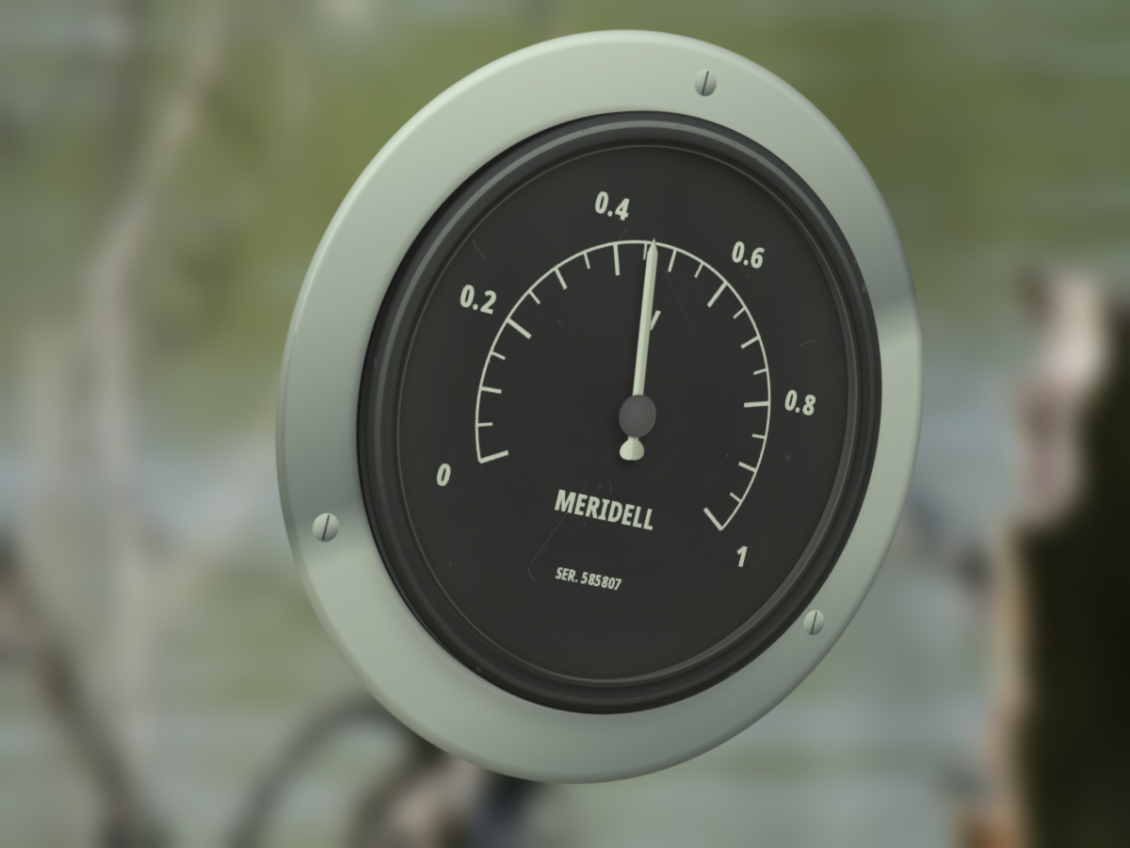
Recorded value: 0.45,V
